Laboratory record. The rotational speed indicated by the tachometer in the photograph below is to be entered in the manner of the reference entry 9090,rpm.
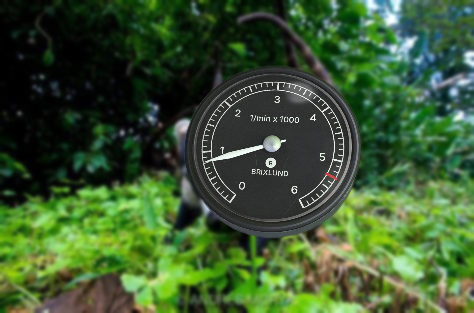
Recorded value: 800,rpm
